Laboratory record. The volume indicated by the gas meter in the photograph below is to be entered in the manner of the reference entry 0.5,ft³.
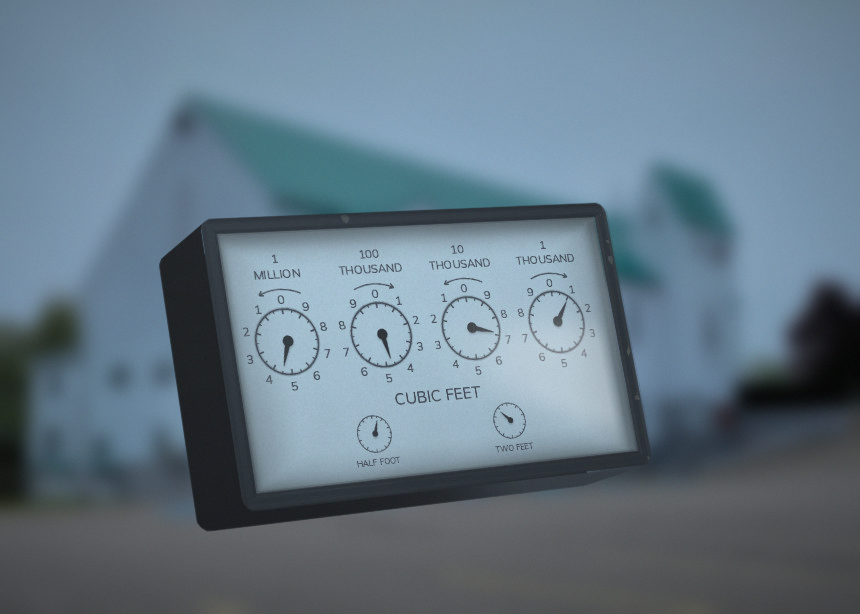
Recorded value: 447100,ft³
